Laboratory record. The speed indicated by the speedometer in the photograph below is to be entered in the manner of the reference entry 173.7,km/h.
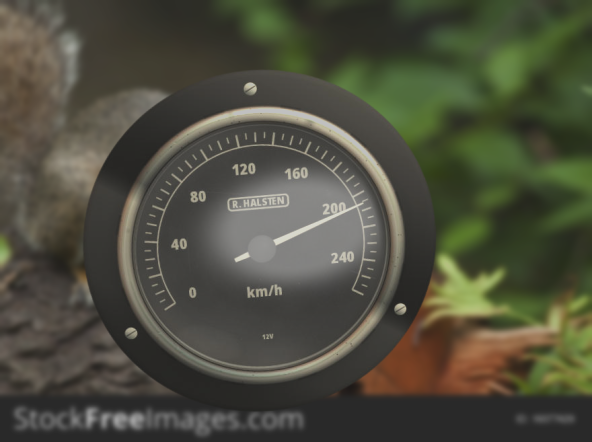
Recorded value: 205,km/h
